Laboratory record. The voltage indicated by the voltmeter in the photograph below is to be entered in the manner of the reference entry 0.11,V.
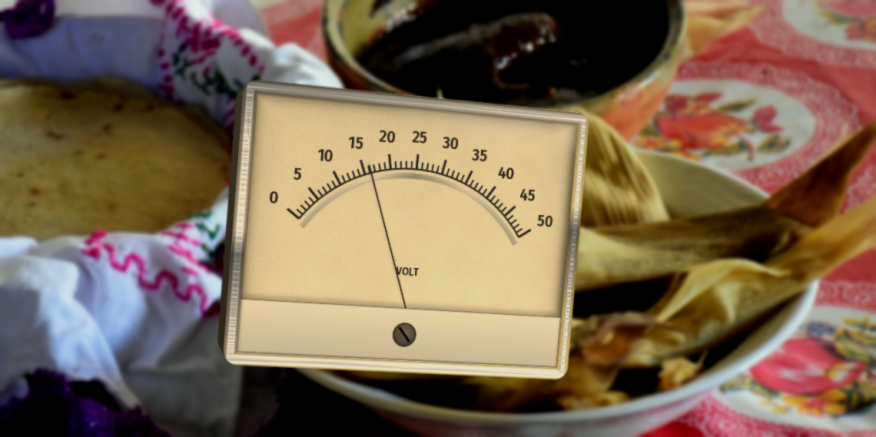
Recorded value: 16,V
